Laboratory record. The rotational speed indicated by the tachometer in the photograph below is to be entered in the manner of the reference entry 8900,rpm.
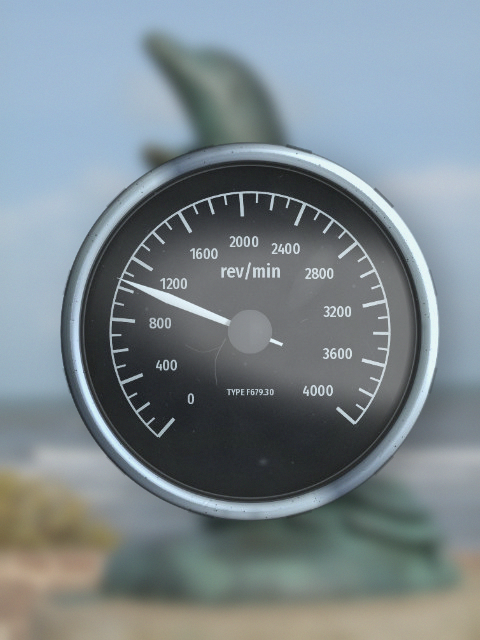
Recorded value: 1050,rpm
